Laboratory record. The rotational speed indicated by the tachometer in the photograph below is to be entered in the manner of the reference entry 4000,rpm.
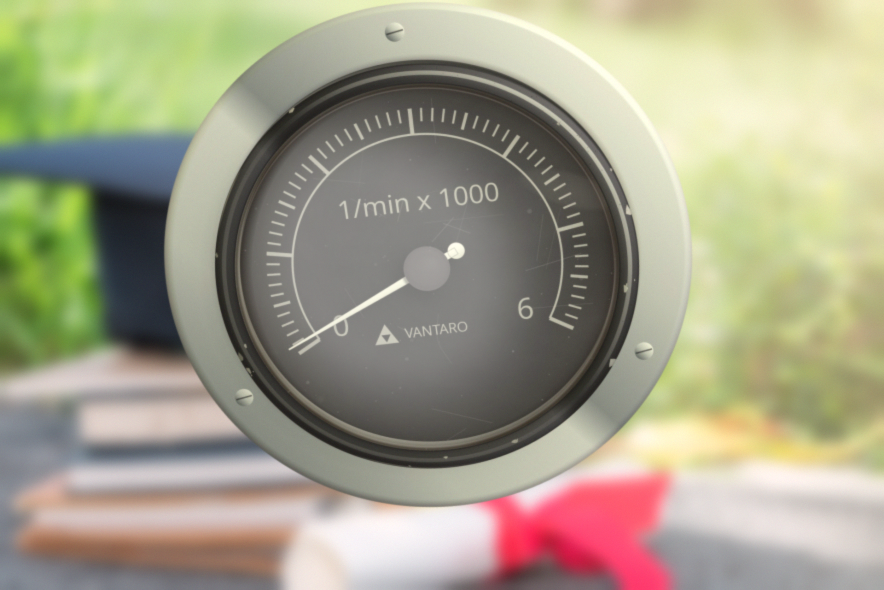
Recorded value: 100,rpm
